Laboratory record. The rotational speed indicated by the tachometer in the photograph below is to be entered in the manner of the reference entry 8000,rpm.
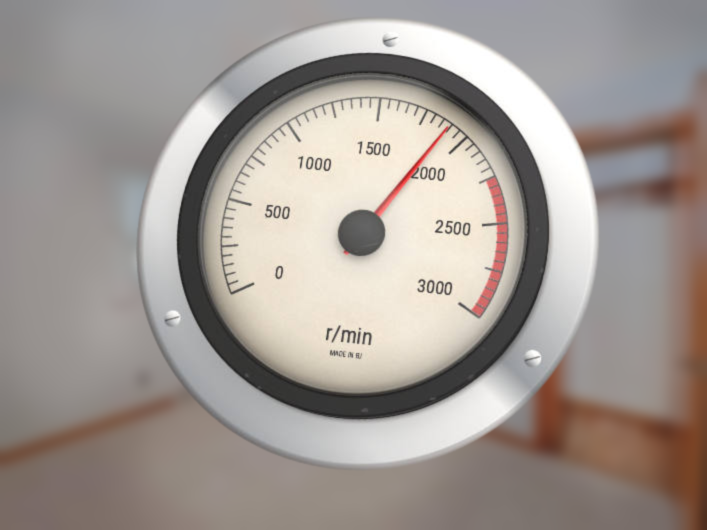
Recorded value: 1900,rpm
